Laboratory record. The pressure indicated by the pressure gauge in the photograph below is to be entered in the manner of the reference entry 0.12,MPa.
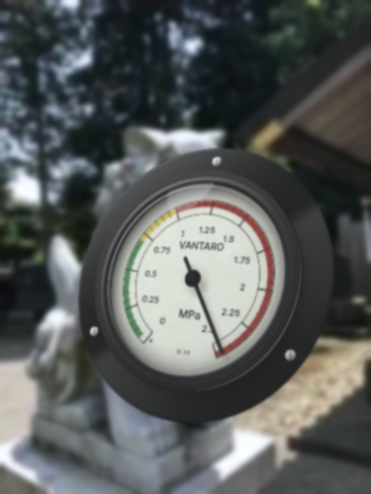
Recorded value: 2.45,MPa
